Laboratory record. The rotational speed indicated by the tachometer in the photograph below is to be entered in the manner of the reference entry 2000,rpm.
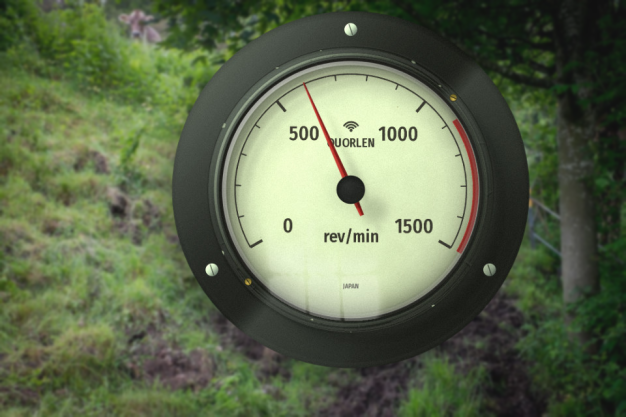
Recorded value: 600,rpm
